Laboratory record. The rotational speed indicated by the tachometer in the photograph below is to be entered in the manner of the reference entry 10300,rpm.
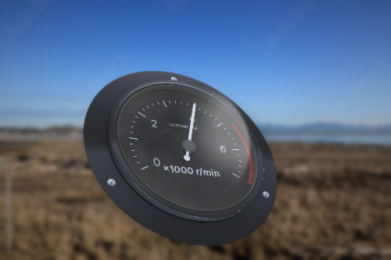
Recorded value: 4000,rpm
